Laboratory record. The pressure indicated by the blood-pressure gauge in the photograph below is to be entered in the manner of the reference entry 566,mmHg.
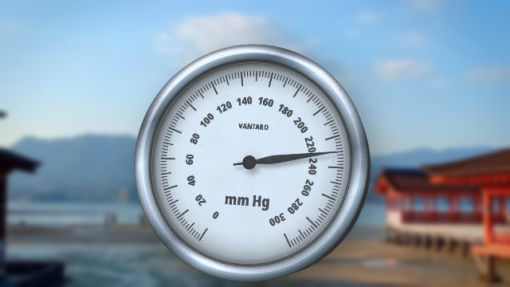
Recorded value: 230,mmHg
